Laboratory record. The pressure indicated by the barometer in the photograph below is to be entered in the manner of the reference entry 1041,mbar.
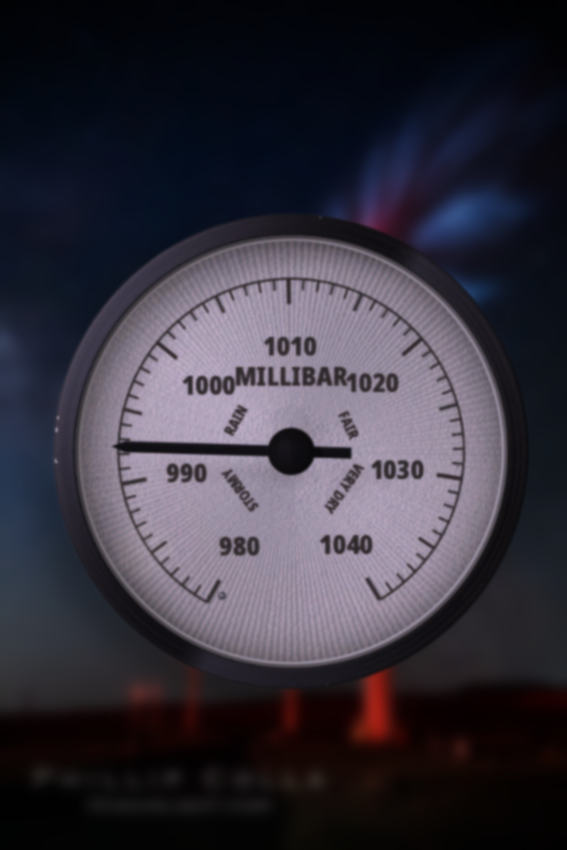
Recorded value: 992.5,mbar
